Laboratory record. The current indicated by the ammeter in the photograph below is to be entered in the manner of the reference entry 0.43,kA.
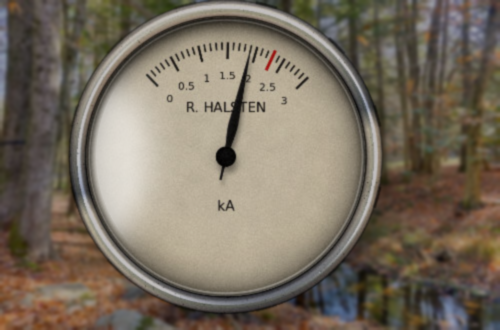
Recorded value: 1.9,kA
